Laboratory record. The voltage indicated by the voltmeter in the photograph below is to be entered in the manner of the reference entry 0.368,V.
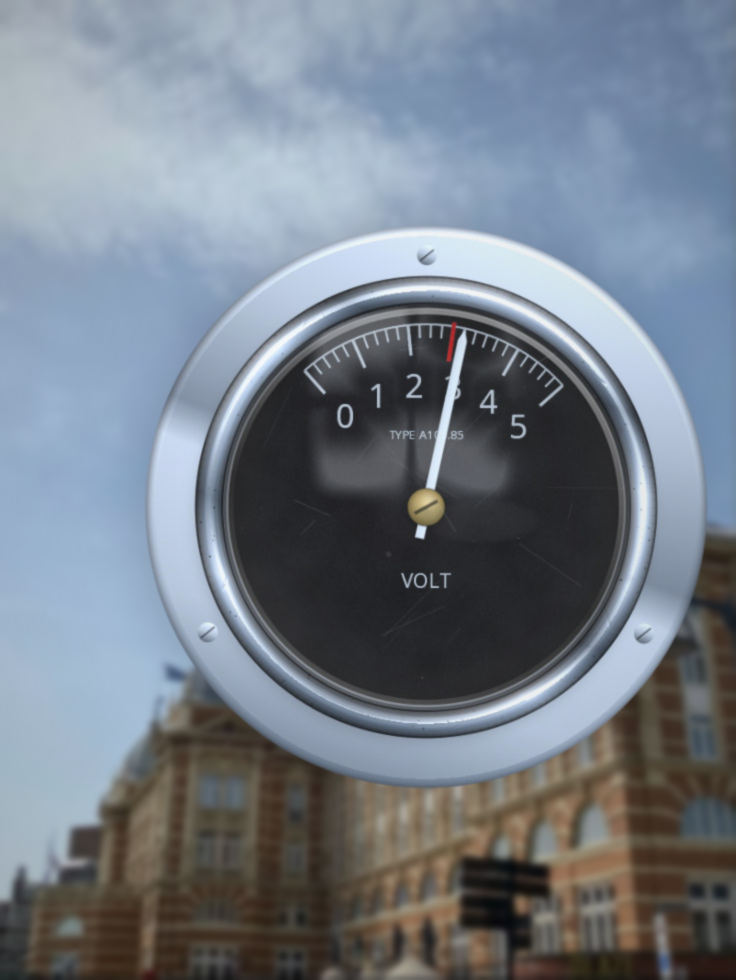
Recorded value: 3,V
